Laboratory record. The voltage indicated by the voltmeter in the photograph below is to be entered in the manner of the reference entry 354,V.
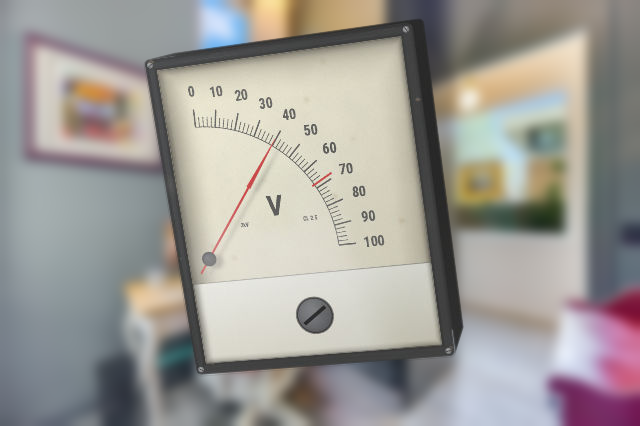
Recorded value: 40,V
